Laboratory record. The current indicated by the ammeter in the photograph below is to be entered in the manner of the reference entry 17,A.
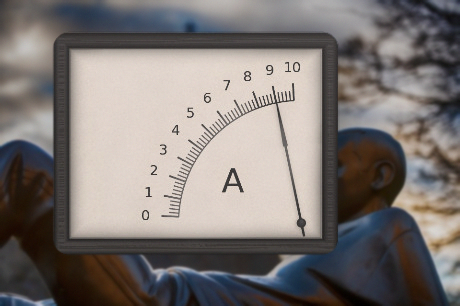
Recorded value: 9,A
